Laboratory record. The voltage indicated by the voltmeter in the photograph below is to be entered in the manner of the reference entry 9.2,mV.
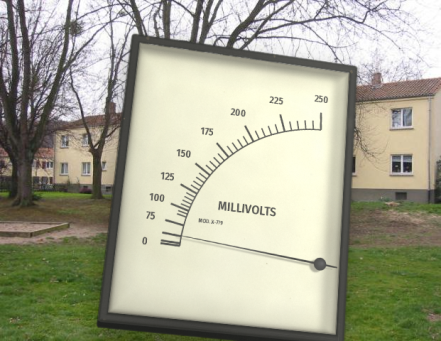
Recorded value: 50,mV
